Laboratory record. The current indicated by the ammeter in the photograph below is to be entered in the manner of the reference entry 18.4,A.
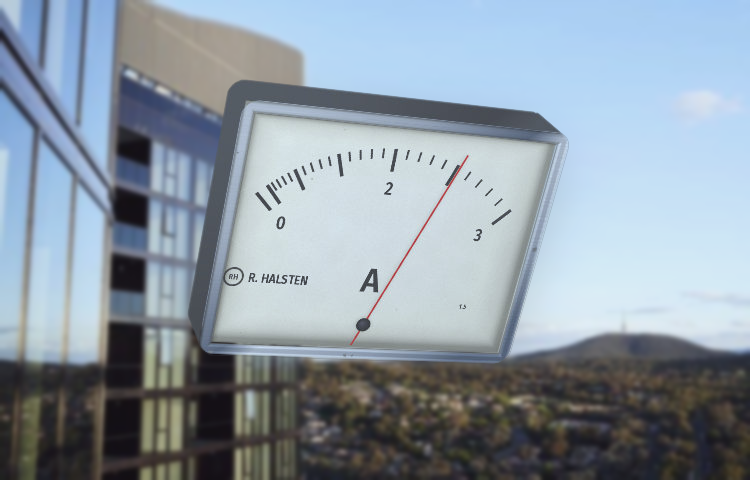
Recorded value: 2.5,A
